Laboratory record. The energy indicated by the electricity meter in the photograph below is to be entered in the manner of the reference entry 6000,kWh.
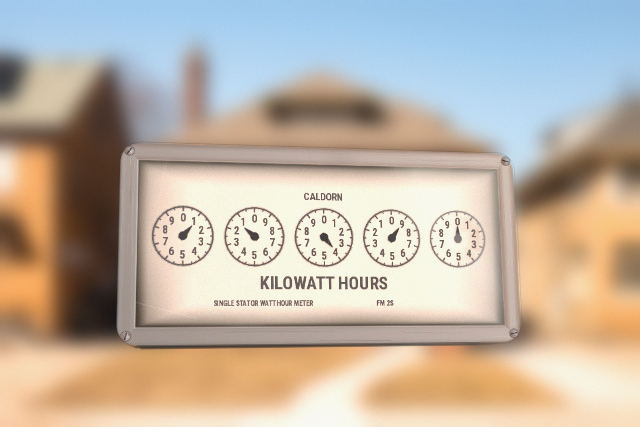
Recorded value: 11390,kWh
